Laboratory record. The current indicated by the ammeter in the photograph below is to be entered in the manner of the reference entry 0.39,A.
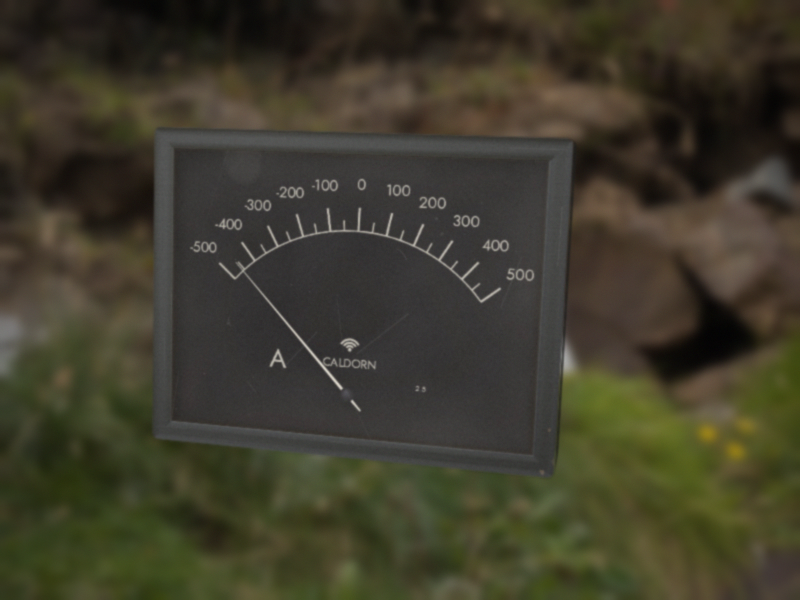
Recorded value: -450,A
